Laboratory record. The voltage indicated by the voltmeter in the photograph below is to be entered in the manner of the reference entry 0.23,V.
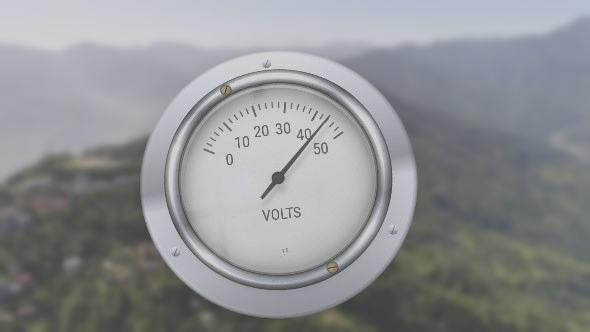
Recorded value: 44,V
